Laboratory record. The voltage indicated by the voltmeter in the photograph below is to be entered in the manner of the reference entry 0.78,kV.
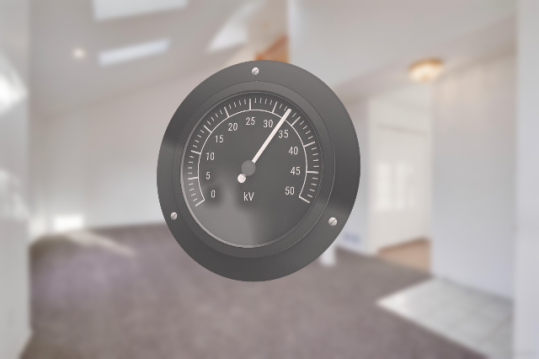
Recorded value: 33,kV
